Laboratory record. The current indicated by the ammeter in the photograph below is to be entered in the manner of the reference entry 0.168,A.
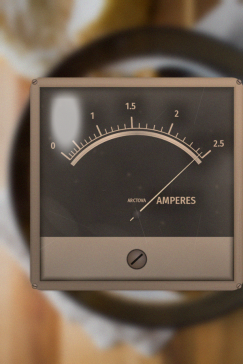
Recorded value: 2.45,A
